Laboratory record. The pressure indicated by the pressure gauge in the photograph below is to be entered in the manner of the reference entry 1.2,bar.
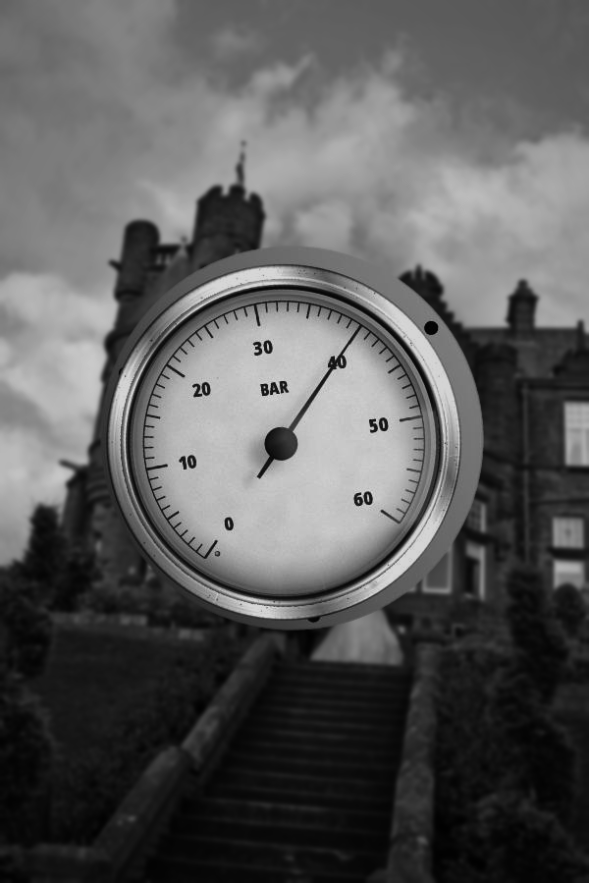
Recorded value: 40,bar
